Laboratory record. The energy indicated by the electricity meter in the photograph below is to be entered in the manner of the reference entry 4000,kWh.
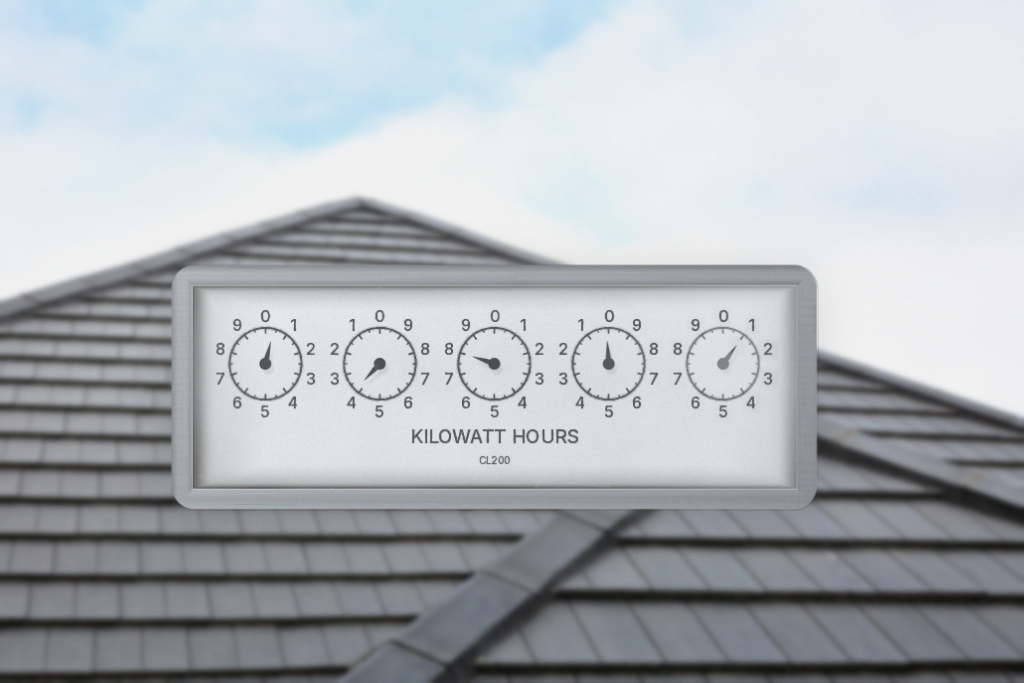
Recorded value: 3801,kWh
